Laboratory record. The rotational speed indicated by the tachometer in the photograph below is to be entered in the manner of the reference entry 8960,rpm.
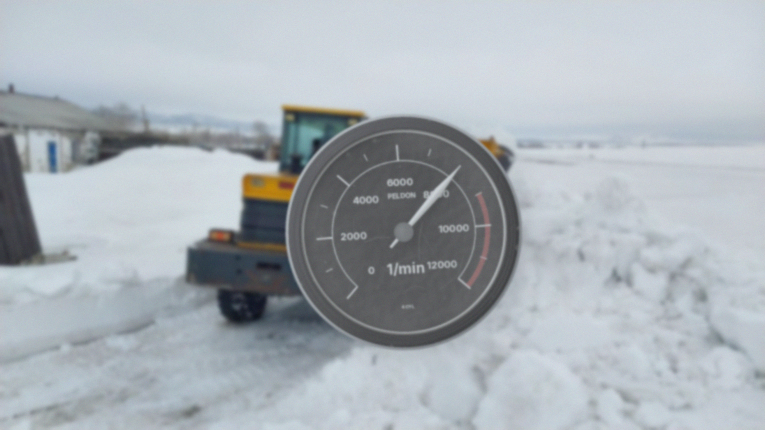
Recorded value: 8000,rpm
